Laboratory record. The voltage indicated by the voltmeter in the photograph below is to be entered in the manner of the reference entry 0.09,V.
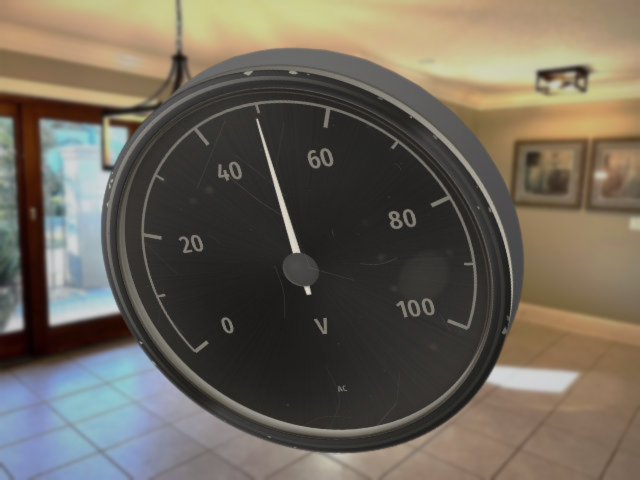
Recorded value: 50,V
